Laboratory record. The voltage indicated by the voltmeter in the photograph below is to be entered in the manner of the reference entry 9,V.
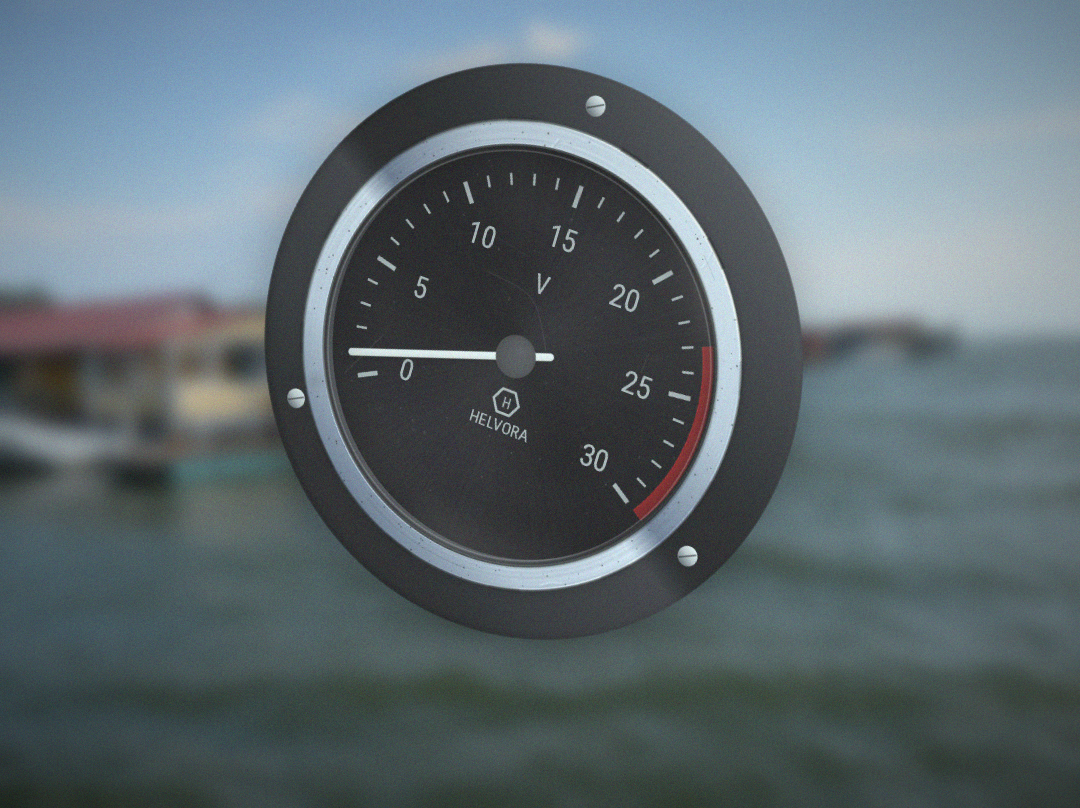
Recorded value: 1,V
